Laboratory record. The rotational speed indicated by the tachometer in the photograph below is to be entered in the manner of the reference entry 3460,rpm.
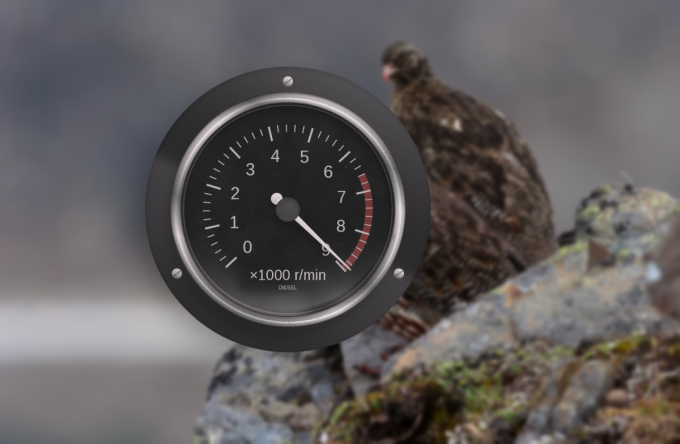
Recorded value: 8900,rpm
